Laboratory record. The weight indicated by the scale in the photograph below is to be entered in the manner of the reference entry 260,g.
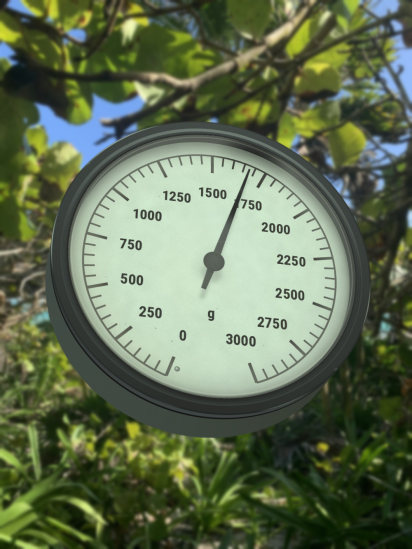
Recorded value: 1675,g
